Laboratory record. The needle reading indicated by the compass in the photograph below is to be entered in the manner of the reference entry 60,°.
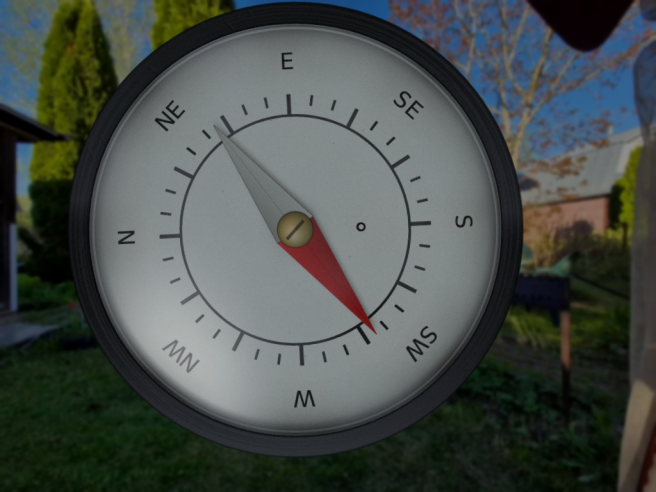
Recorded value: 235,°
